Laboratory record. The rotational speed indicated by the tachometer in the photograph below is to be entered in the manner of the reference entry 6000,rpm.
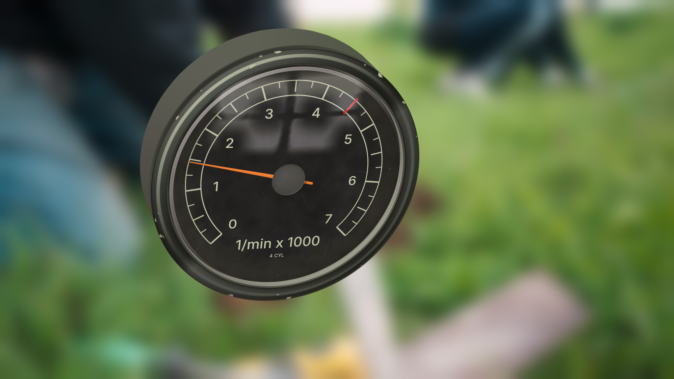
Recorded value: 1500,rpm
